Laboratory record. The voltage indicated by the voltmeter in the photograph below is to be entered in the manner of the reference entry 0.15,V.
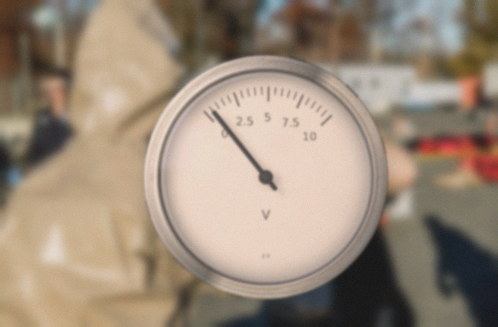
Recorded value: 0.5,V
